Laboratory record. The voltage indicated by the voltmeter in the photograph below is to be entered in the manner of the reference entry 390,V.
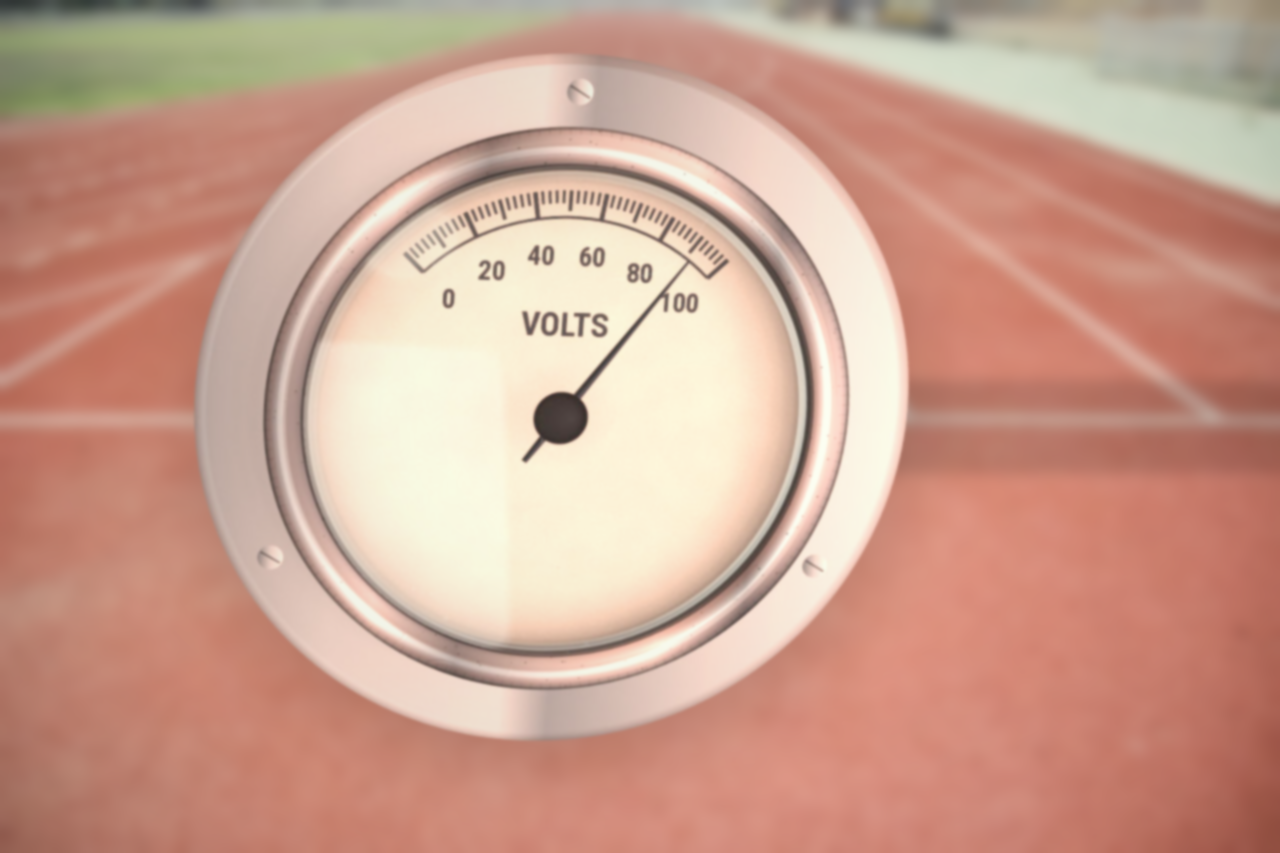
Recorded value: 90,V
